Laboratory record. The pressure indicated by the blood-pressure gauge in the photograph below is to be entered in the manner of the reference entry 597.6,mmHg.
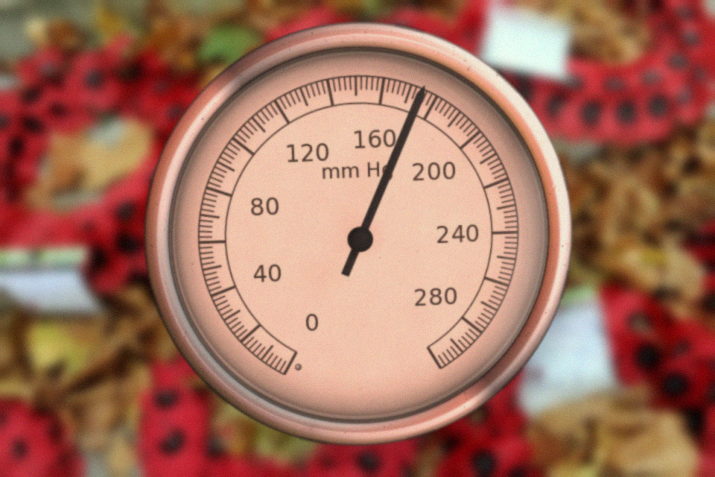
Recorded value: 174,mmHg
